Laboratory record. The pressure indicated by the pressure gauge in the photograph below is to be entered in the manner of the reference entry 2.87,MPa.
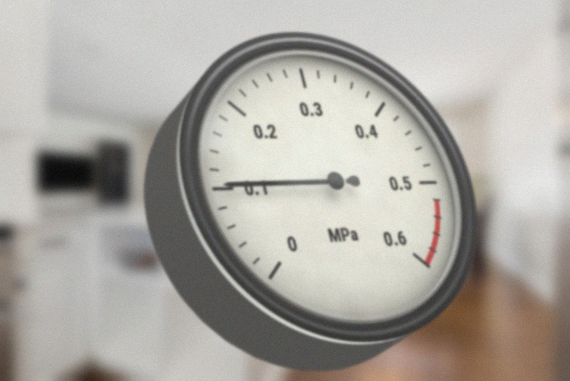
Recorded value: 0.1,MPa
